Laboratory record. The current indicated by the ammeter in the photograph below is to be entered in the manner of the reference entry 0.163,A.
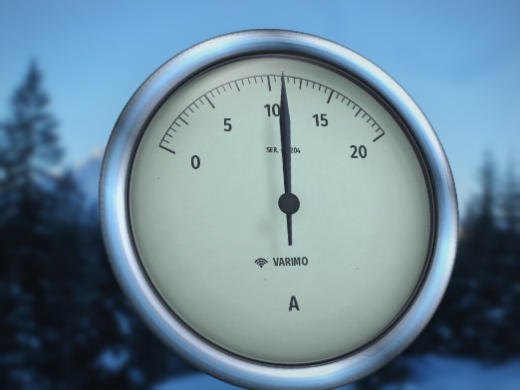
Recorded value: 11,A
